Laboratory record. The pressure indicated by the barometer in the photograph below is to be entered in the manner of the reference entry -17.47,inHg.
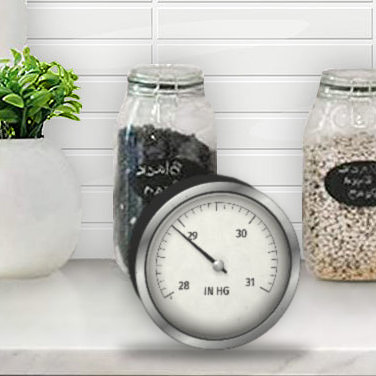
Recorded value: 28.9,inHg
